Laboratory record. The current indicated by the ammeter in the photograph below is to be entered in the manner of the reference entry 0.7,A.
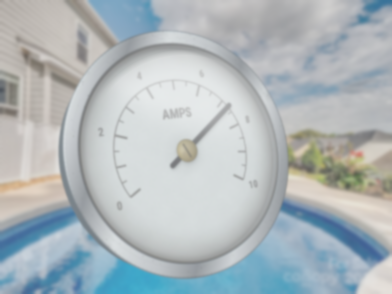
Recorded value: 7.25,A
